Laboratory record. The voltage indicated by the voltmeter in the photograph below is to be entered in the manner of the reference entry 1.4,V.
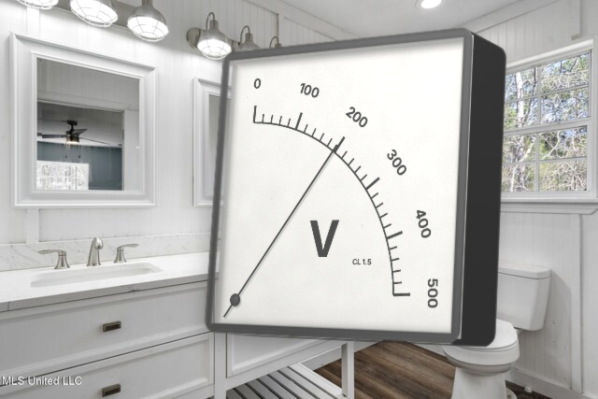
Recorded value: 200,V
